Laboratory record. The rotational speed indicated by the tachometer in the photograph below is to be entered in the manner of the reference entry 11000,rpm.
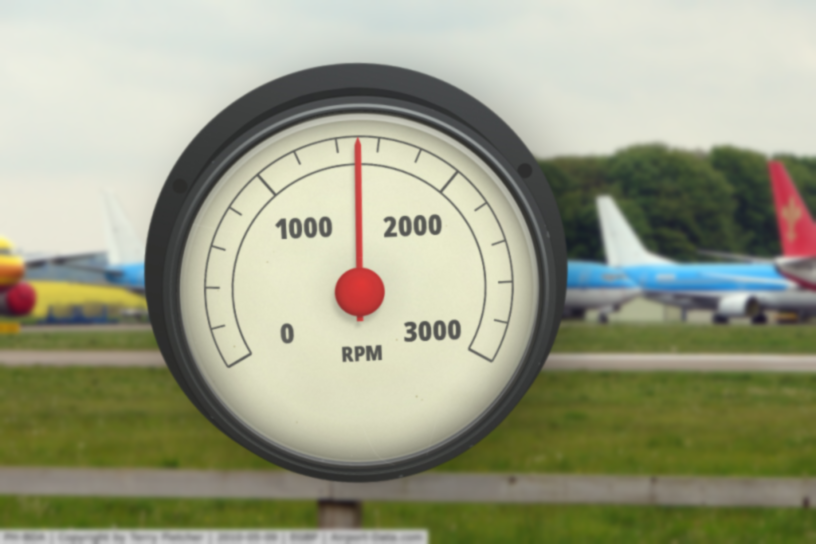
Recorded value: 1500,rpm
